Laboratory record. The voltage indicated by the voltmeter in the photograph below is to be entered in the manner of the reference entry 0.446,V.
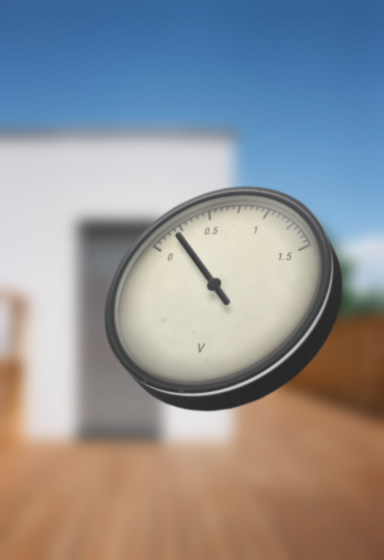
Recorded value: 0.2,V
